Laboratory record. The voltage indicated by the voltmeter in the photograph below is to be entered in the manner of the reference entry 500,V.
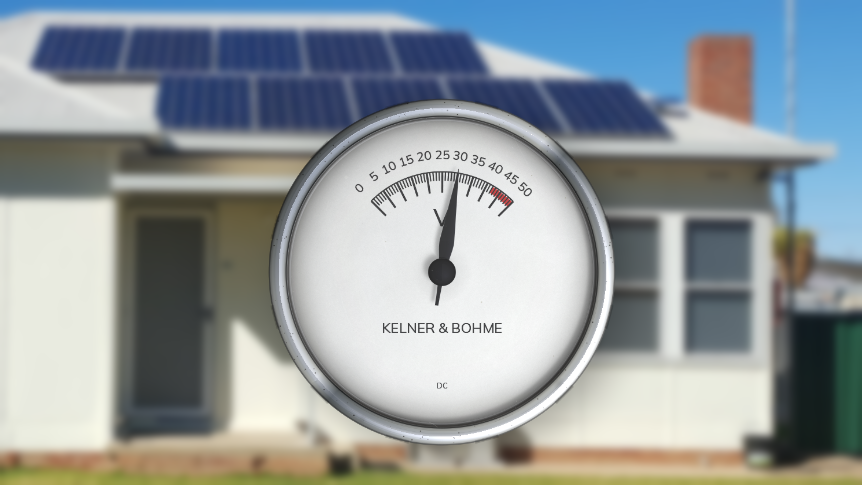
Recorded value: 30,V
